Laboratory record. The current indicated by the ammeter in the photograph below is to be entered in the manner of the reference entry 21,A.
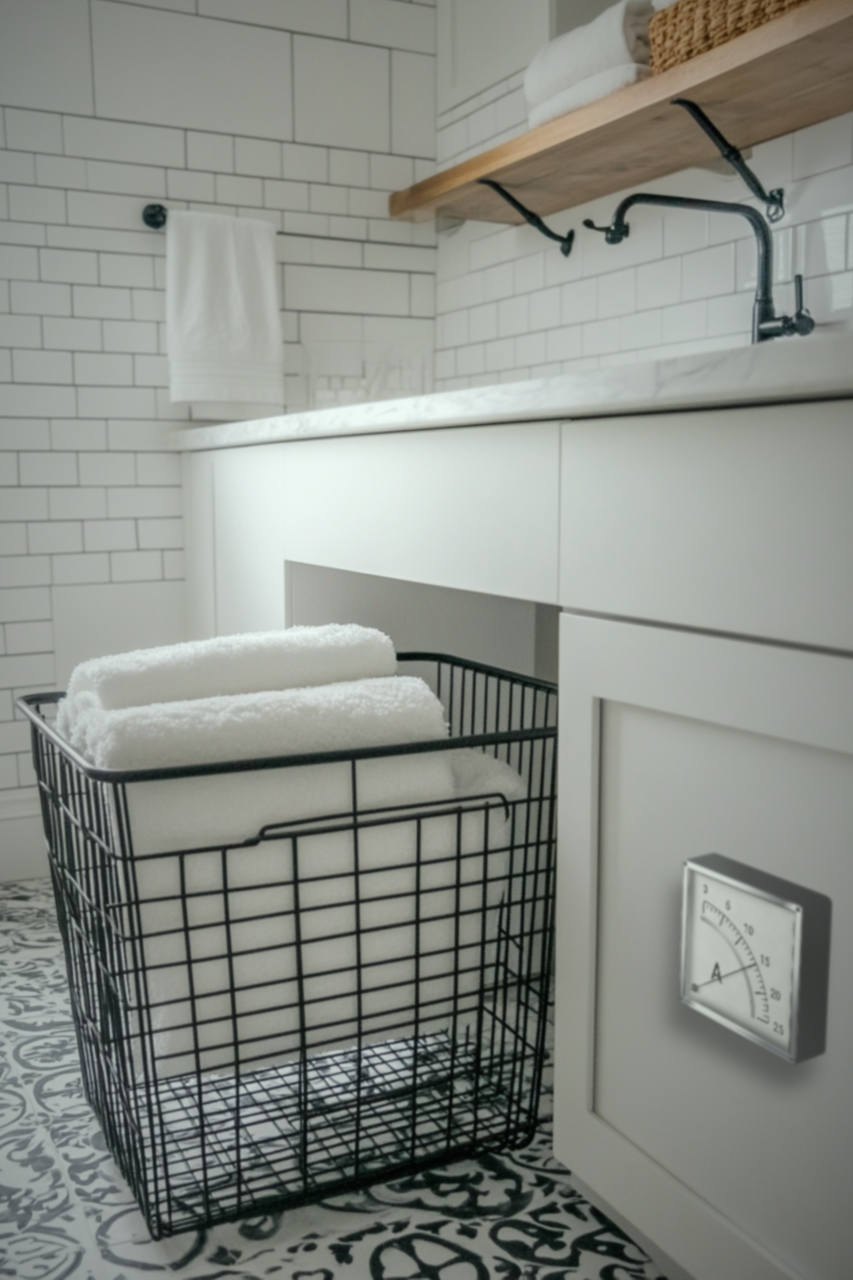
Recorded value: 15,A
